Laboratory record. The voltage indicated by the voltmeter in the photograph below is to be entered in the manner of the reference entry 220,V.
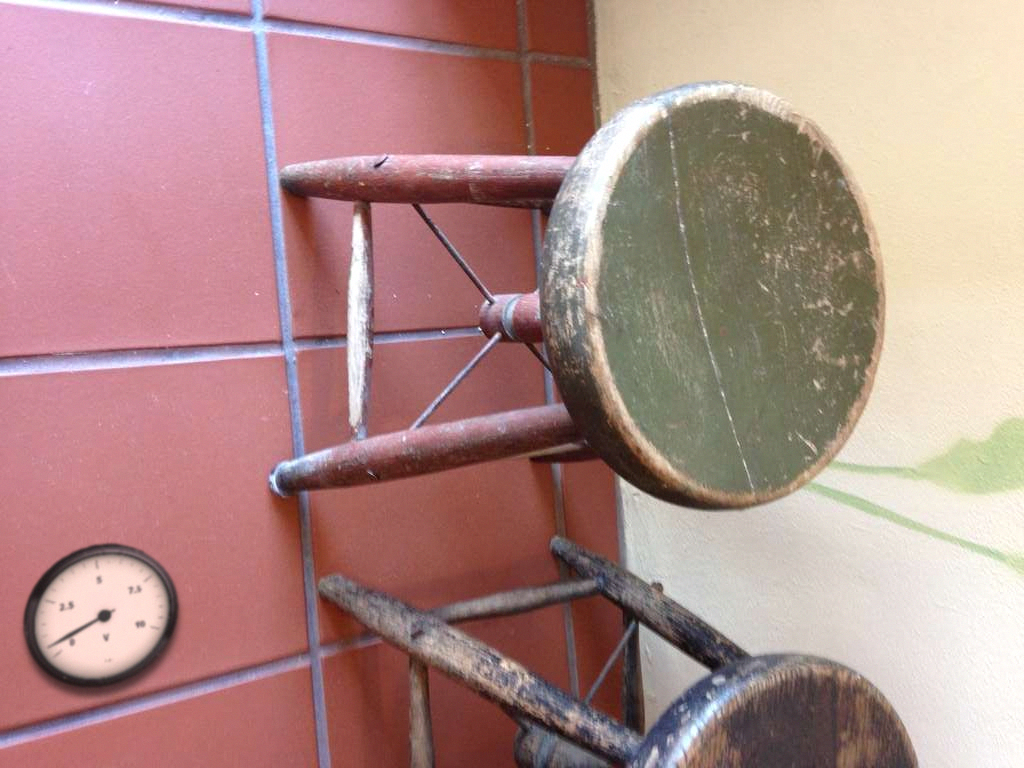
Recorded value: 0.5,V
